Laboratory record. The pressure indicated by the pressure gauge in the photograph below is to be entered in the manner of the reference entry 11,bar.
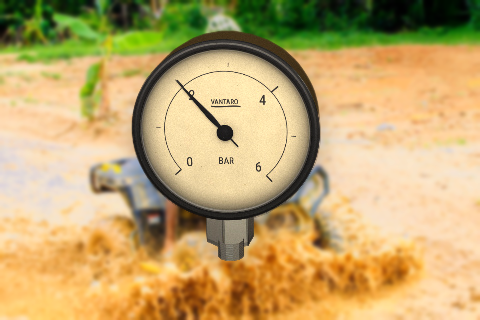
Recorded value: 2,bar
